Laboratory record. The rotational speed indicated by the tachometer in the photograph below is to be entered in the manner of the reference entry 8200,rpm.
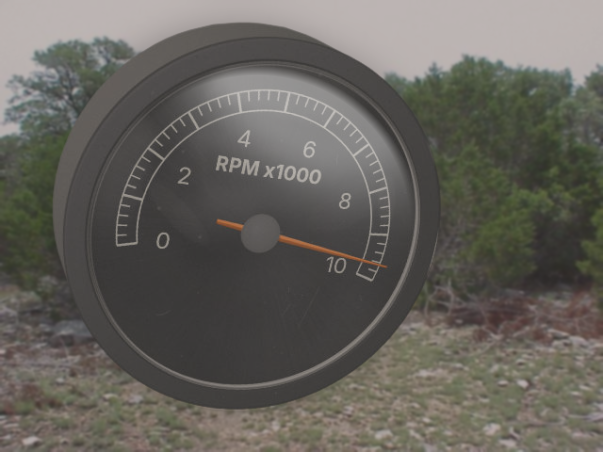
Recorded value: 9600,rpm
